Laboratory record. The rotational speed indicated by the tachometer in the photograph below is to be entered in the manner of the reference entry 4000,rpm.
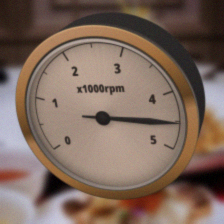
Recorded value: 4500,rpm
